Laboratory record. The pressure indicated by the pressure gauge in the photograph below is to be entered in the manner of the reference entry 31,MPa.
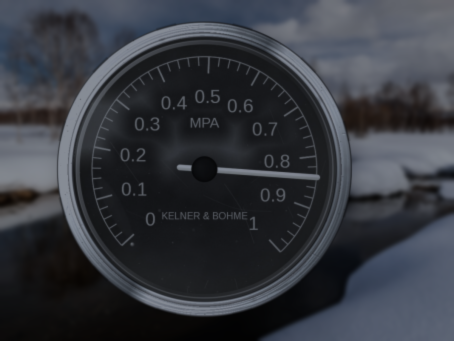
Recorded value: 0.84,MPa
